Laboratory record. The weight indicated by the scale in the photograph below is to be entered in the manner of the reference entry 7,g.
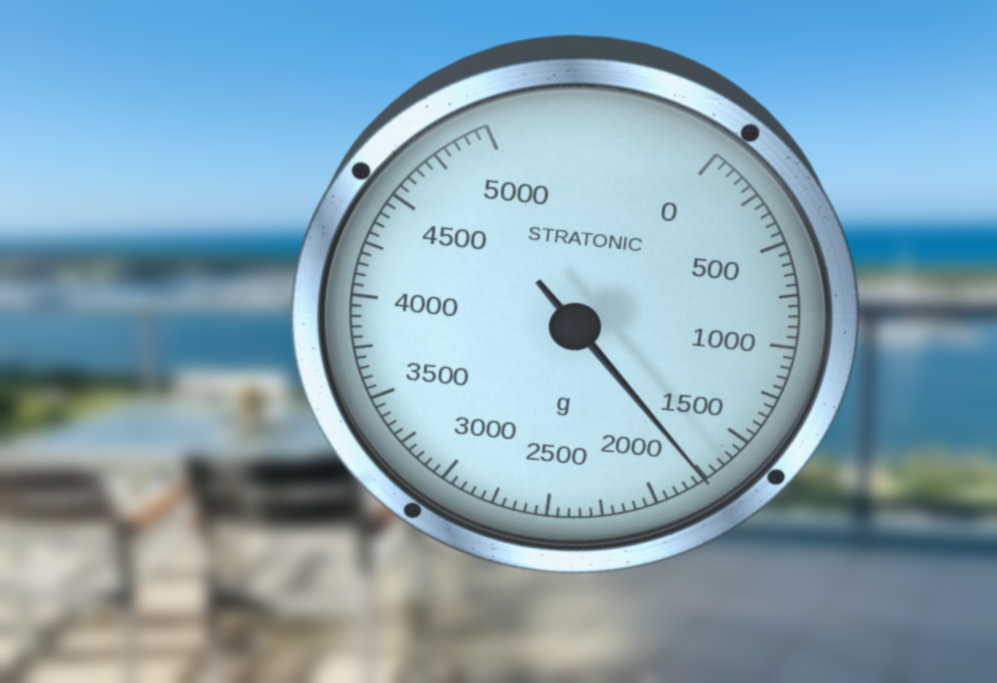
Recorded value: 1750,g
